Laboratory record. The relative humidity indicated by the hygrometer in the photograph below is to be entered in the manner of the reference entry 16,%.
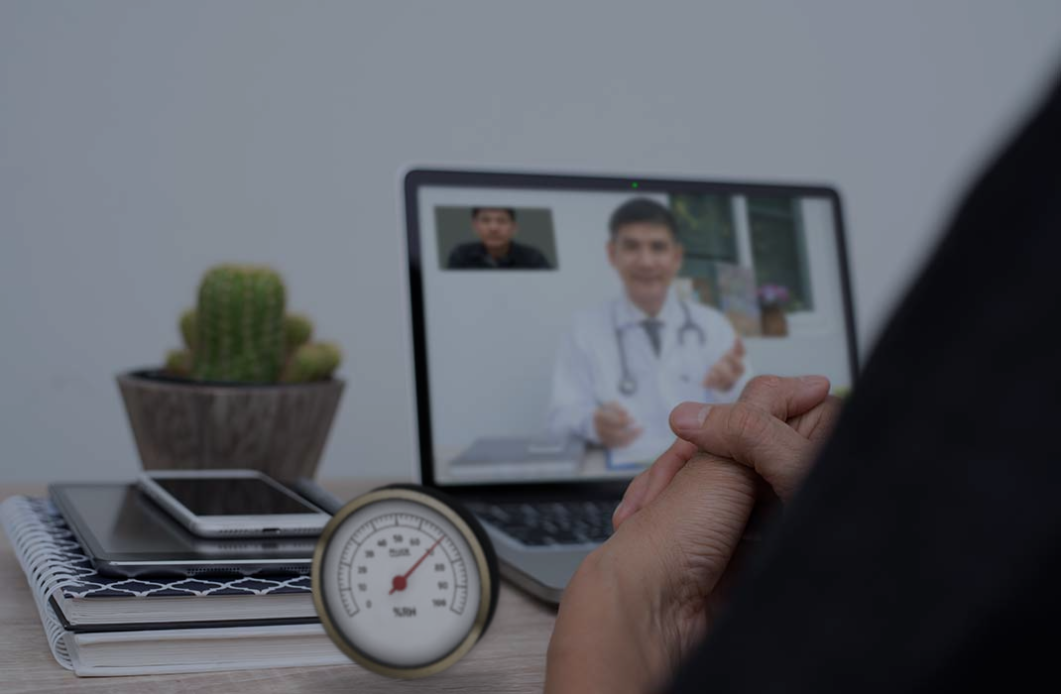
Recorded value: 70,%
